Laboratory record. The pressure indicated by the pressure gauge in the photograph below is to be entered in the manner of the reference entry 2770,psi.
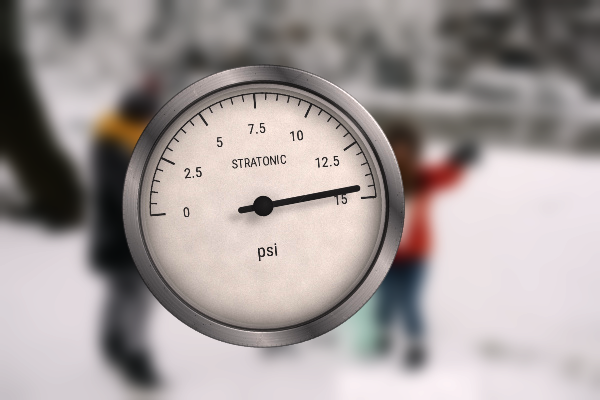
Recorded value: 14.5,psi
